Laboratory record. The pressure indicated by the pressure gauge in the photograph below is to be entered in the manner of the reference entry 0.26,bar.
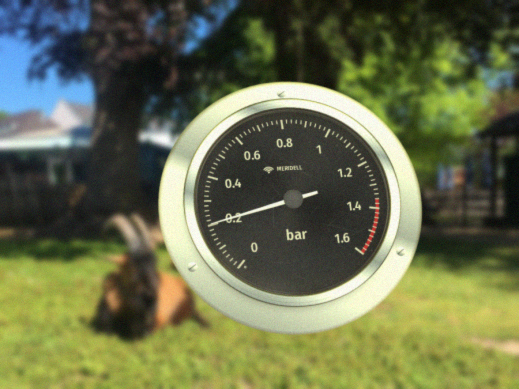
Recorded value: 0.2,bar
